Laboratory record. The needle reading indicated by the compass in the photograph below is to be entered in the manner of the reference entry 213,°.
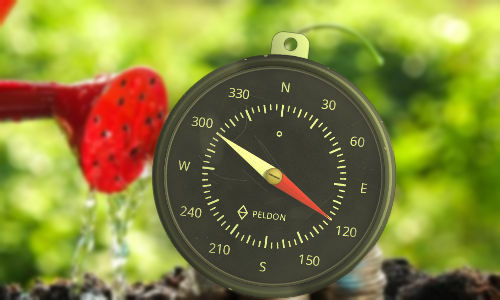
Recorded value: 120,°
